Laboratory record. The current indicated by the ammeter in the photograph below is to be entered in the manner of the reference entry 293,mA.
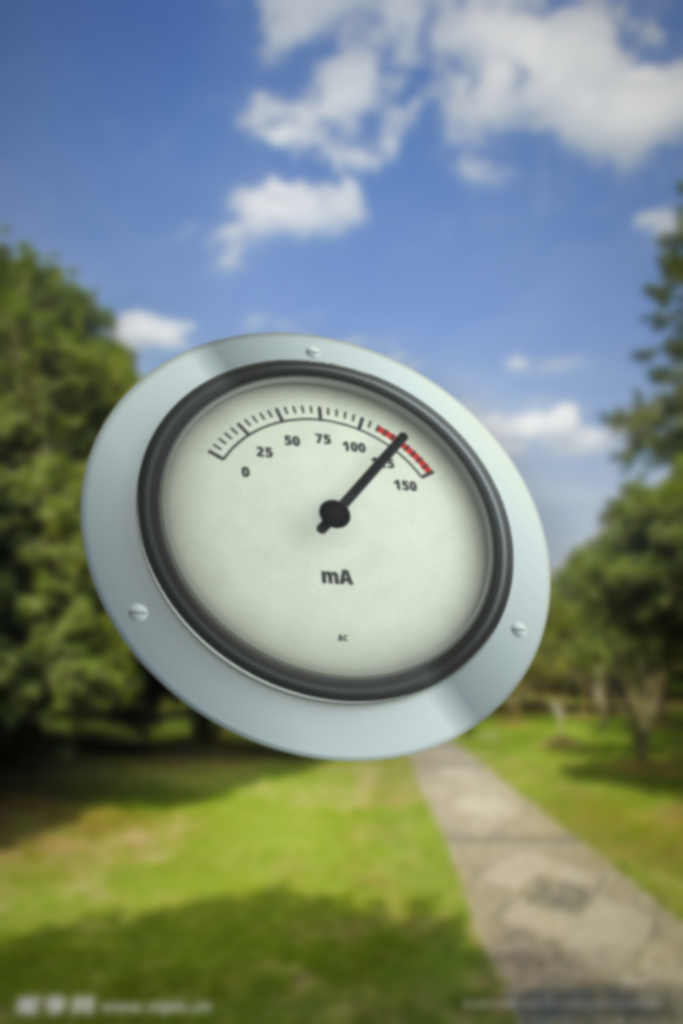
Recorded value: 125,mA
